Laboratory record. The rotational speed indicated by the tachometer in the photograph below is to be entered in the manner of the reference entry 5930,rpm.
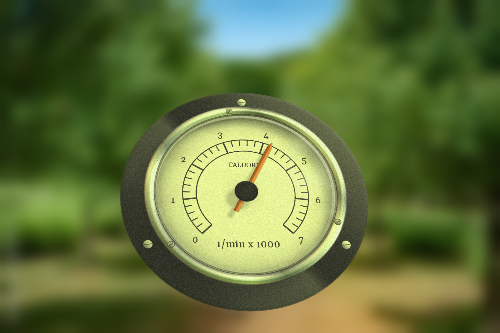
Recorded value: 4200,rpm
